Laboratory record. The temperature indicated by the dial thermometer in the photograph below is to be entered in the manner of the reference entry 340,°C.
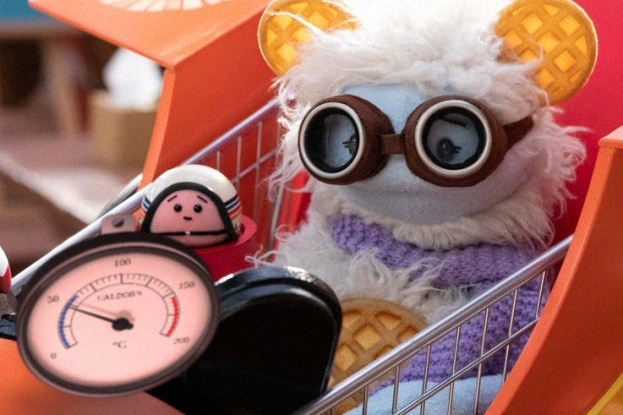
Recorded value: 50,°C
